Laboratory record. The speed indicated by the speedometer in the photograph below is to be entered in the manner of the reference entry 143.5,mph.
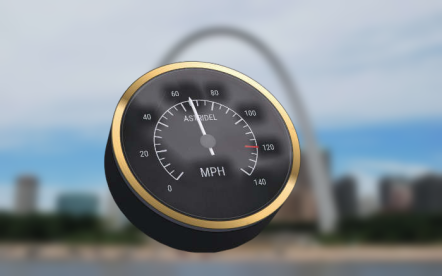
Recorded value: 65,mph
